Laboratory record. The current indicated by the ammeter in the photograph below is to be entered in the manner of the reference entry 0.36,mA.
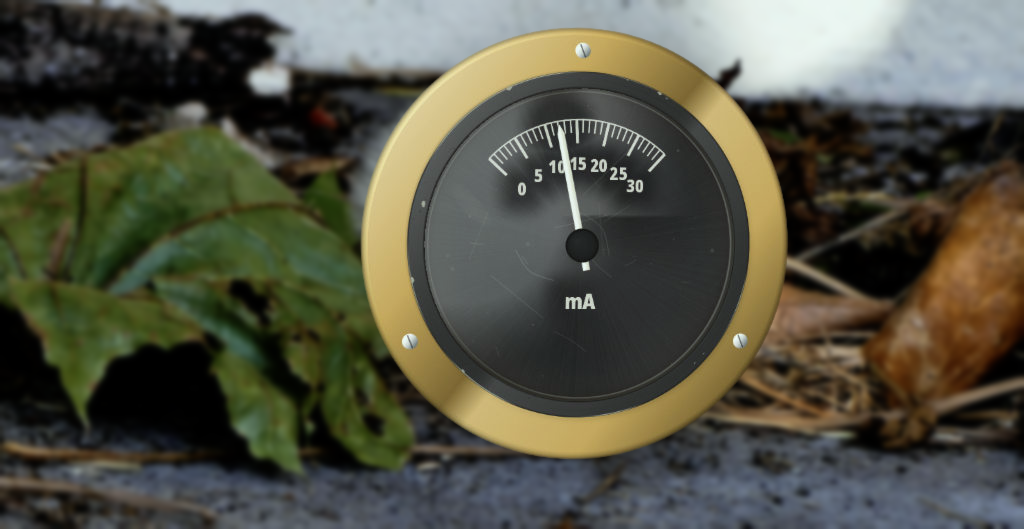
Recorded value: 12,mA
